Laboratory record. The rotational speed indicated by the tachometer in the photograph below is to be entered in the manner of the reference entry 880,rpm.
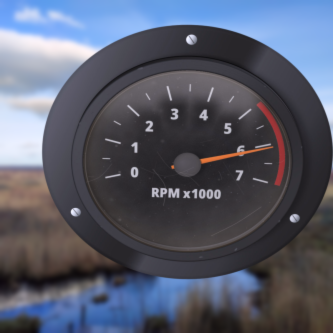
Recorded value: 6000,rpm
